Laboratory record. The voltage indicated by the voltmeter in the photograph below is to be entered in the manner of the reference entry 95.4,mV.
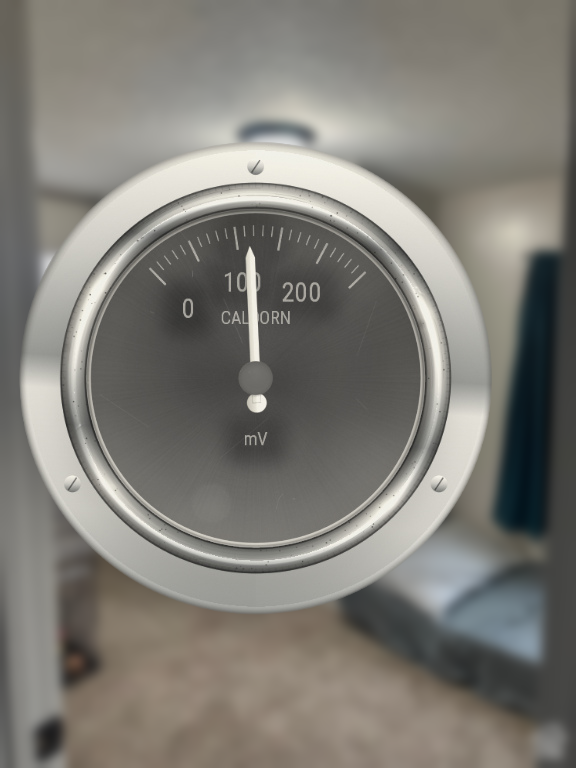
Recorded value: 115,mV
